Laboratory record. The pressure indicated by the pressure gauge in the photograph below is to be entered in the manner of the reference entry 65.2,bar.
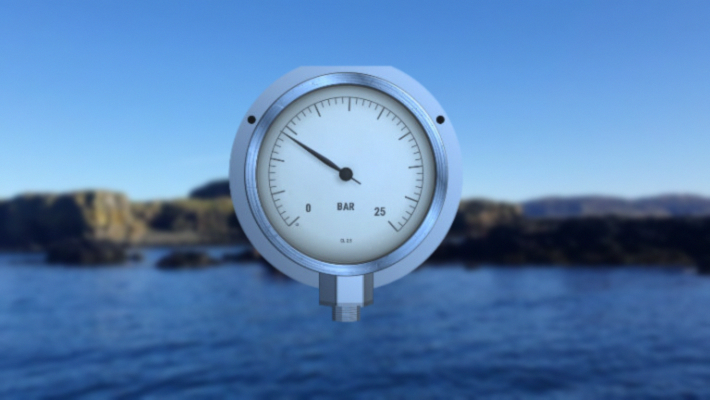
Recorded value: 7,bar
